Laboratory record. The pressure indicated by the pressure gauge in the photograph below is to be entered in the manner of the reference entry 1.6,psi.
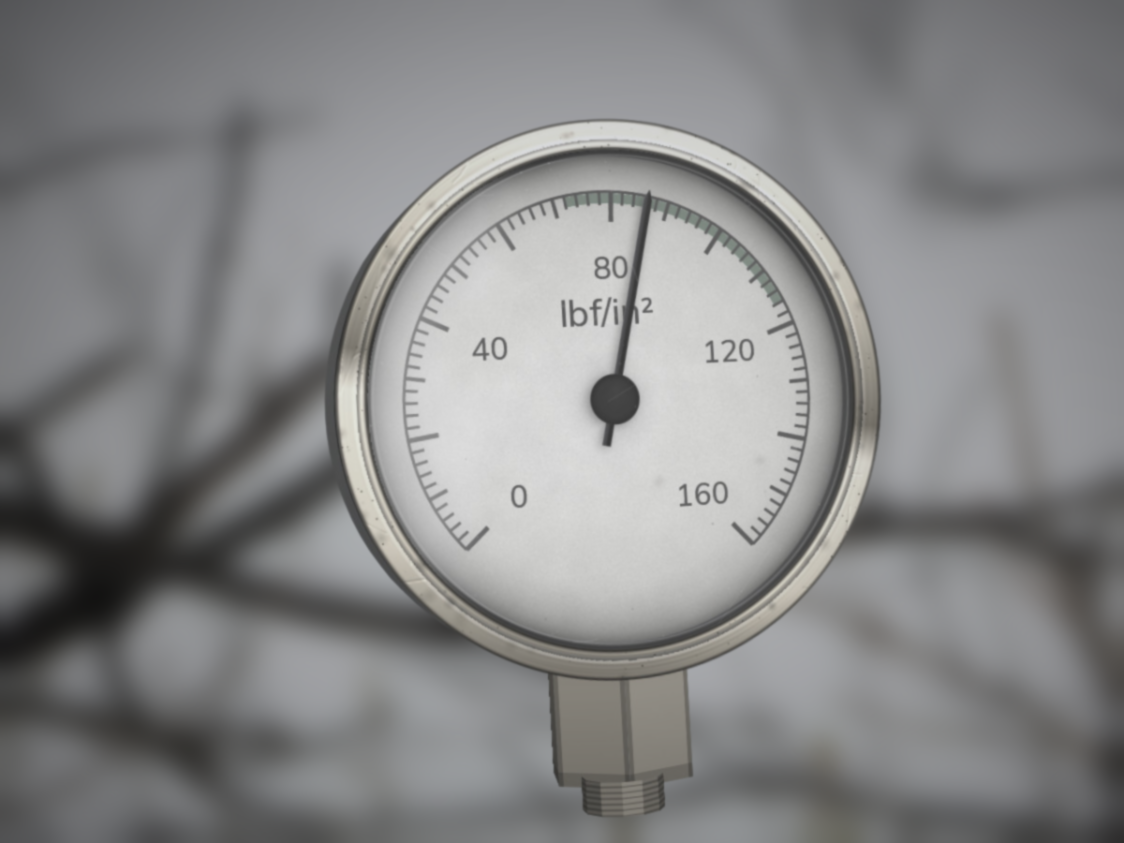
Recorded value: 86,psi
